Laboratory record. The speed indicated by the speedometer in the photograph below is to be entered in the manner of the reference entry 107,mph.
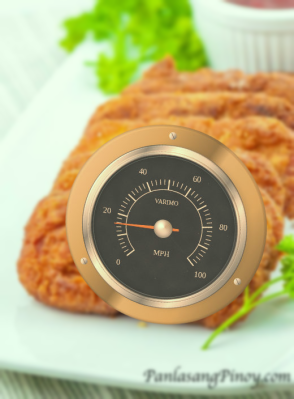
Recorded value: 16,mph
